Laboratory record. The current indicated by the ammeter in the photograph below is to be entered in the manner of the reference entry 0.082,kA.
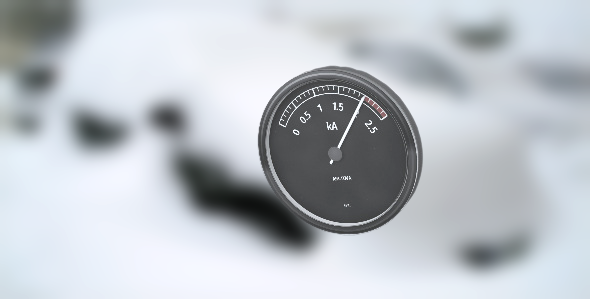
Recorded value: 2,kA
